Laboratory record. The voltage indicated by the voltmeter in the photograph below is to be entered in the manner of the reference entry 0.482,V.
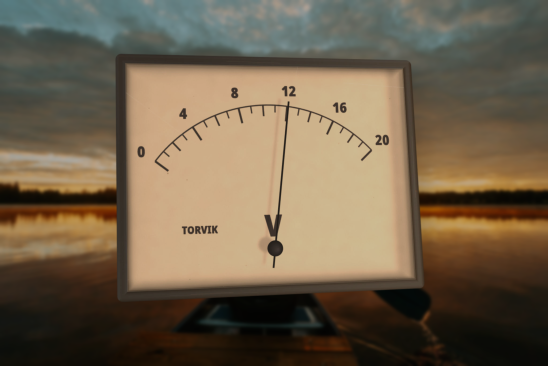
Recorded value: 12,V
